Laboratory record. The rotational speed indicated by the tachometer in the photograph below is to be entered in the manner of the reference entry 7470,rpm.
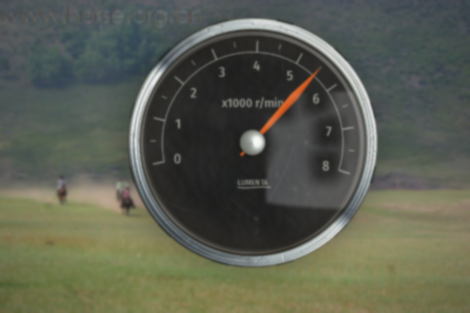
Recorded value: 5500,rpm
